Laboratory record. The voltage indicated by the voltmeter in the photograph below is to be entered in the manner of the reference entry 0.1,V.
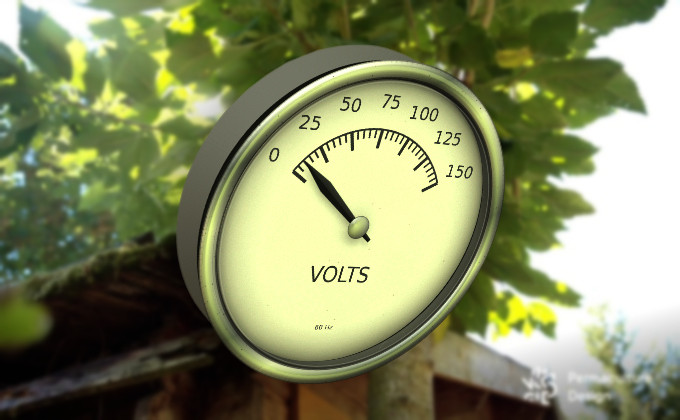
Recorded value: 10,V
